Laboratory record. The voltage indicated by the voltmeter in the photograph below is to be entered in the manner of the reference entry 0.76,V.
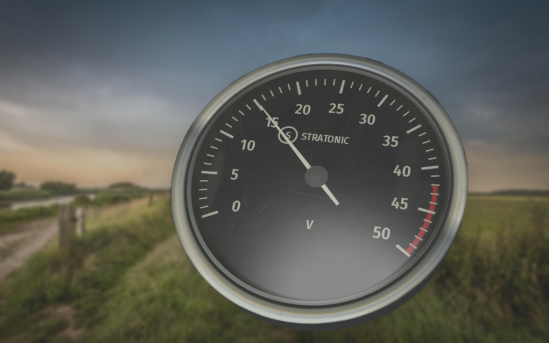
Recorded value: 15,V
